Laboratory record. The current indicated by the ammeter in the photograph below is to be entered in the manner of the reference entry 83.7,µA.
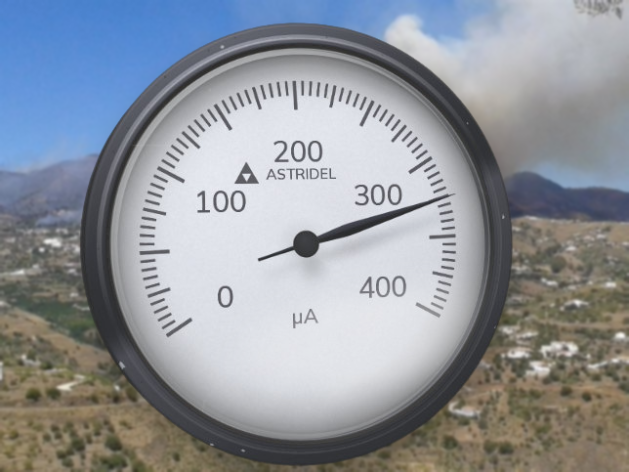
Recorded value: 325,µA
